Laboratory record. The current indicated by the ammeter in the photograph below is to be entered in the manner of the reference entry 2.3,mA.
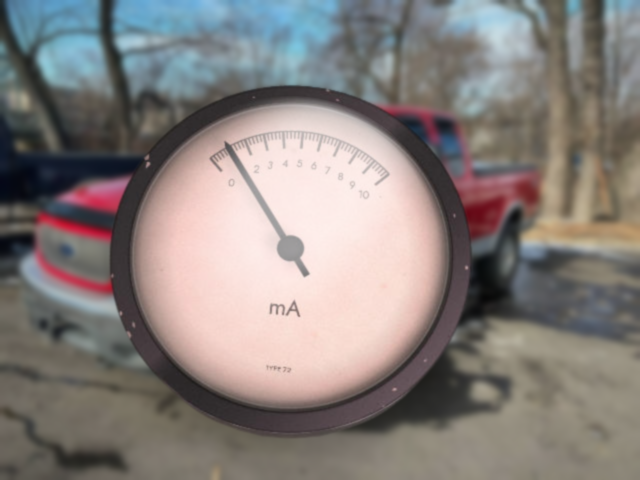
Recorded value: 1,mA
